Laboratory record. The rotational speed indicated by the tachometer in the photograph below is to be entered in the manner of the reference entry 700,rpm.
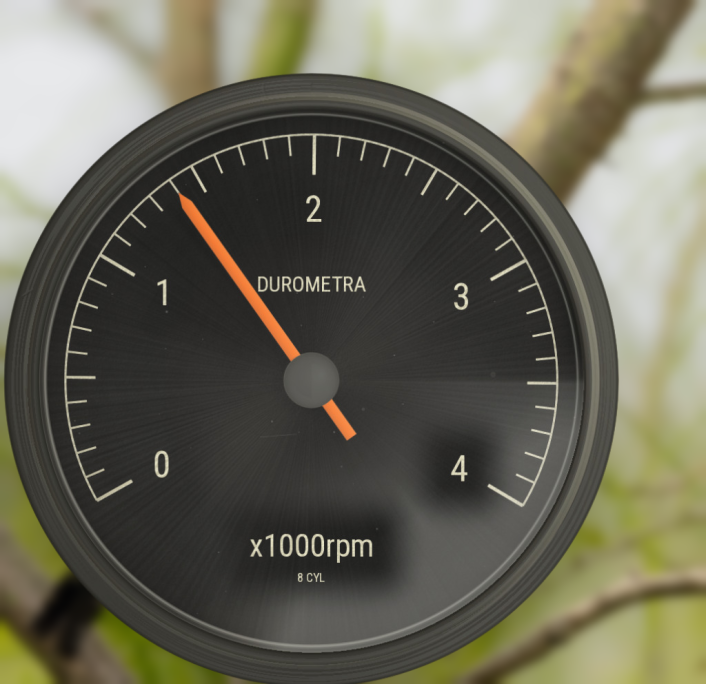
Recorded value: 1400,rpm
